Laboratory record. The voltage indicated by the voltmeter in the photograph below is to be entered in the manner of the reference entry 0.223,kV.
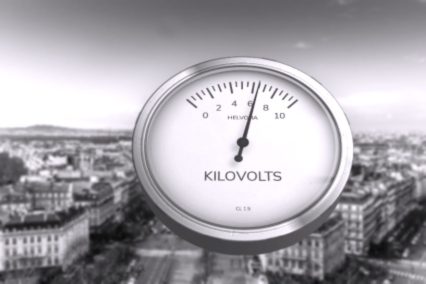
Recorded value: 6.5,kV
